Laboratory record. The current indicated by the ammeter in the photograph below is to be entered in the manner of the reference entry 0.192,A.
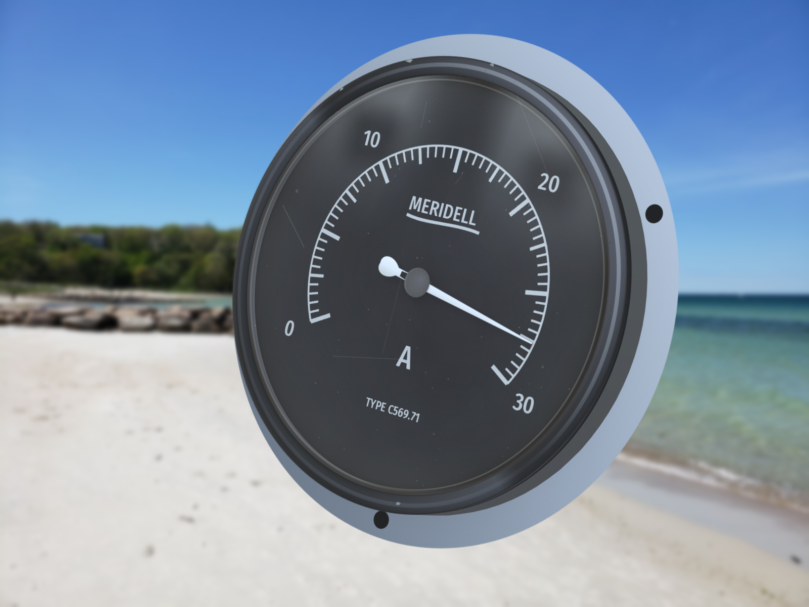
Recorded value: 27.5,A
